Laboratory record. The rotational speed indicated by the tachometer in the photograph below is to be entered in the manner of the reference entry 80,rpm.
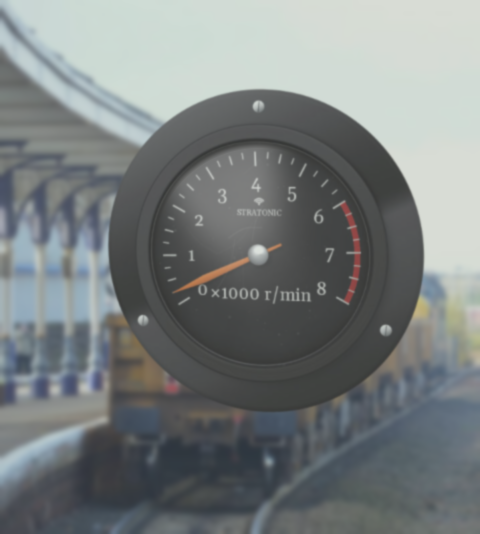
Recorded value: 250,rpm
